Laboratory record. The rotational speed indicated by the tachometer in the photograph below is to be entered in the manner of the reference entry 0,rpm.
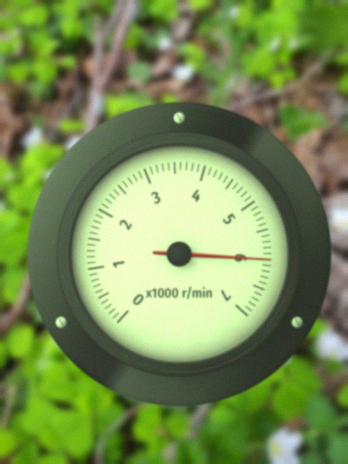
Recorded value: 6000,rpm
